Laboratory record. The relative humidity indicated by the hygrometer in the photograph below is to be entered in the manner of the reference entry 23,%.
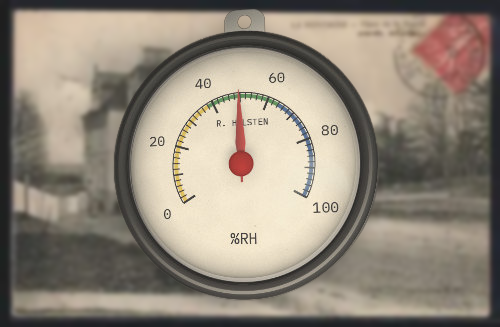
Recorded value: 50,%
